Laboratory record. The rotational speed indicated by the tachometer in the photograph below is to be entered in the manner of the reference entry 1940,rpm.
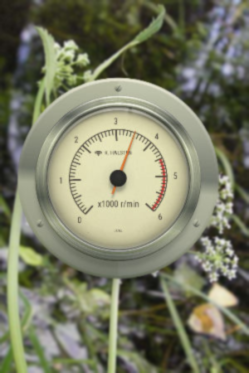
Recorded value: 3500,rpm
